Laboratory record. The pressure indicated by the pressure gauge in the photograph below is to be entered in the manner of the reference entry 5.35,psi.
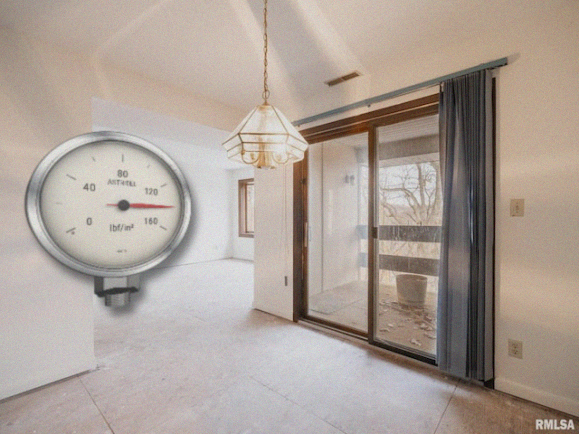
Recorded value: 140,psi
